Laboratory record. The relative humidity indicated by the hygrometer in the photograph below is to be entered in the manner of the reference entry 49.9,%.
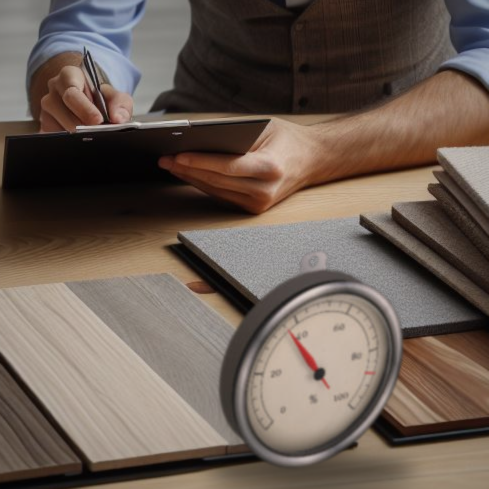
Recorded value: 36,%
